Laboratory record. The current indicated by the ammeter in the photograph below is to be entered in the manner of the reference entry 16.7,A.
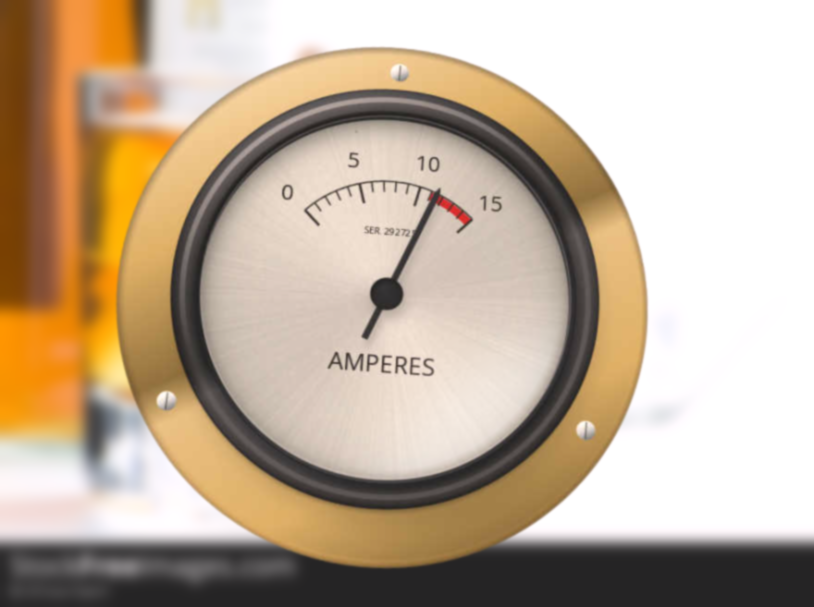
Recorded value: 11.5,A
